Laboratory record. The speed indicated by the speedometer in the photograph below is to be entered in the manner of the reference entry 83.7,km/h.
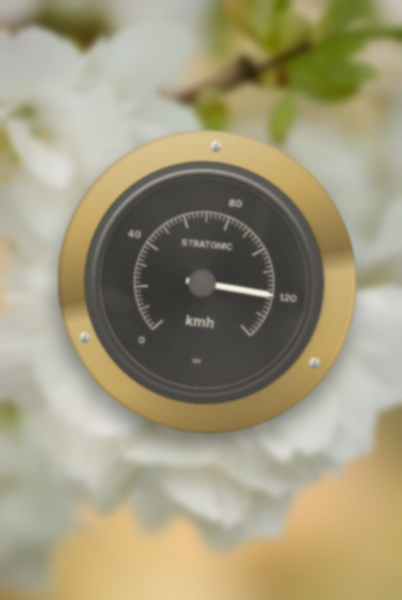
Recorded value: 120,km/h
